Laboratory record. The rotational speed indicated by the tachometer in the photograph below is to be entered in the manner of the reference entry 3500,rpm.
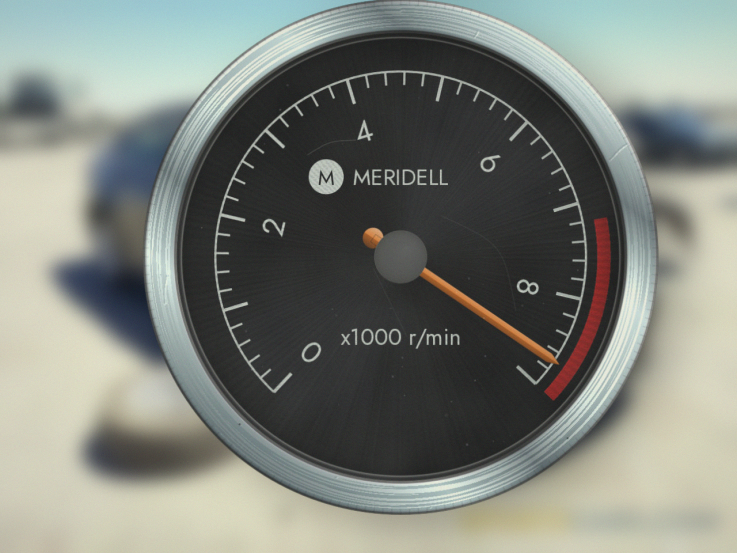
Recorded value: 8700,rpm
